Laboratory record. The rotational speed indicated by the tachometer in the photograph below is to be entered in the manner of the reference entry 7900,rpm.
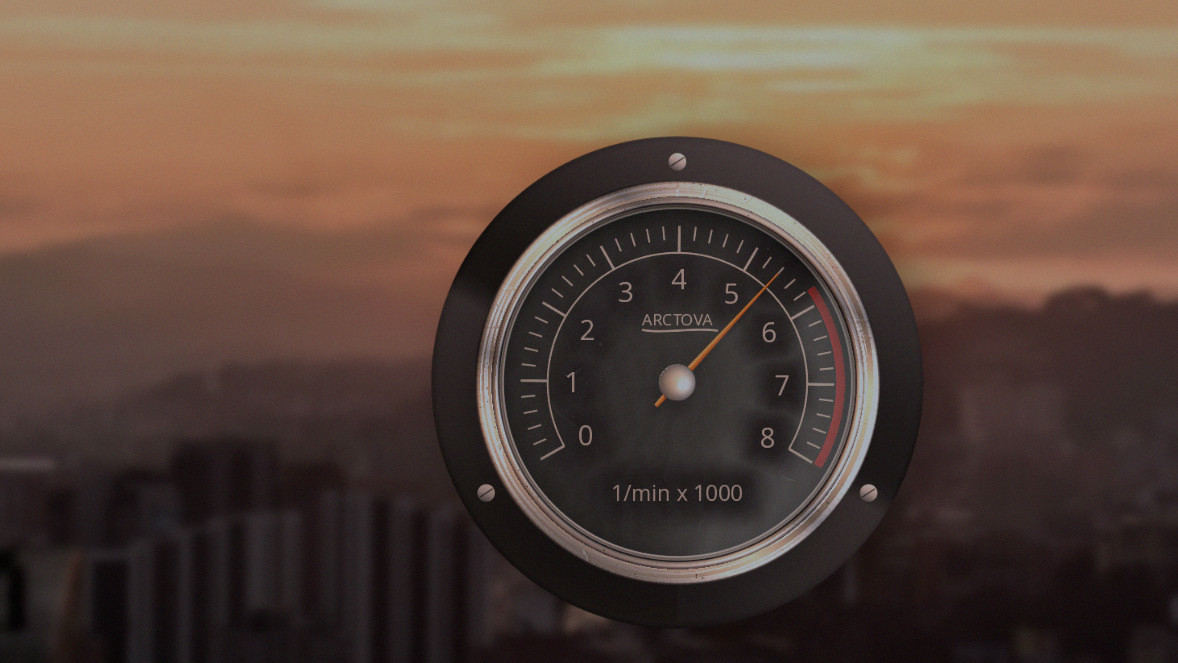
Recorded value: 5400,rpm
